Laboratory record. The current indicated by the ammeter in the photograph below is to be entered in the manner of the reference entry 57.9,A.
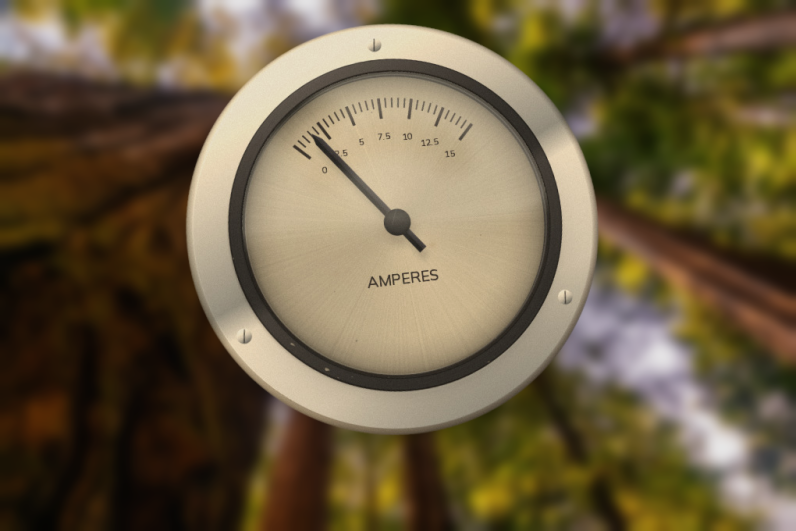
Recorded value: 1.5,A
